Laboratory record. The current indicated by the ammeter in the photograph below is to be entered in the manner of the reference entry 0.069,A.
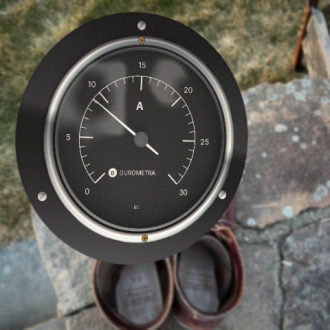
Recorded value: 9,A
